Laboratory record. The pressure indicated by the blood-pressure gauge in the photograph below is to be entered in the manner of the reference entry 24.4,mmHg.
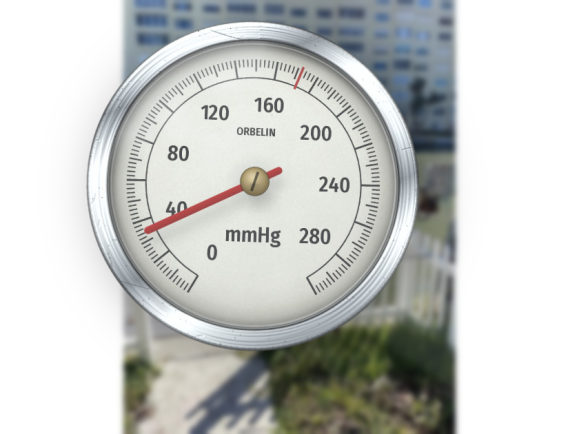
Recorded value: 34,mmHg
